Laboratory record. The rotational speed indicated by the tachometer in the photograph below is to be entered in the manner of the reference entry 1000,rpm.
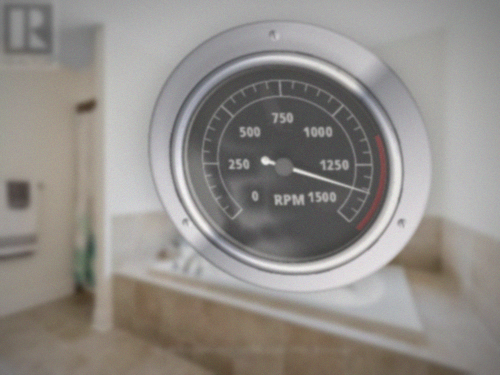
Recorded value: 1350,rpm
